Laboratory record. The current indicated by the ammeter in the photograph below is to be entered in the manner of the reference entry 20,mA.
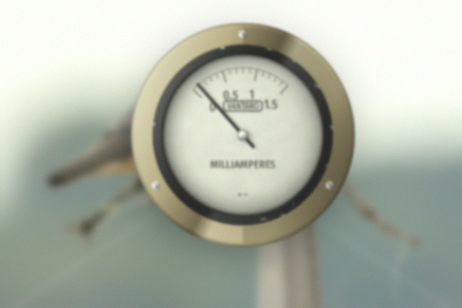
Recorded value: 0.1,mA
